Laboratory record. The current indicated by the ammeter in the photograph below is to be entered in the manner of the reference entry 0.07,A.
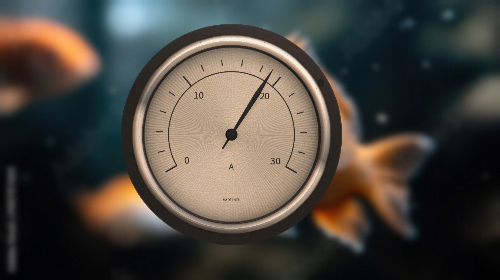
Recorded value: 19,A
